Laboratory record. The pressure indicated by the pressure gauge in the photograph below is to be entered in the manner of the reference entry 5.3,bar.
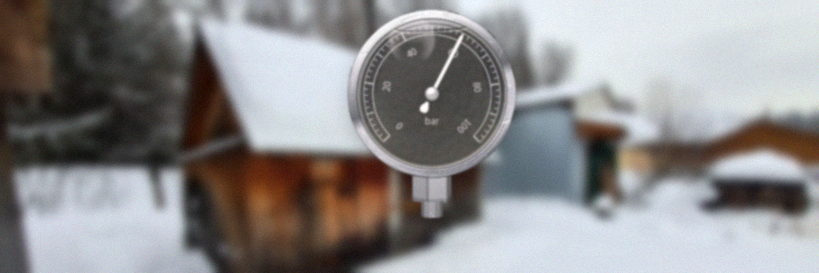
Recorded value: 60,bar
